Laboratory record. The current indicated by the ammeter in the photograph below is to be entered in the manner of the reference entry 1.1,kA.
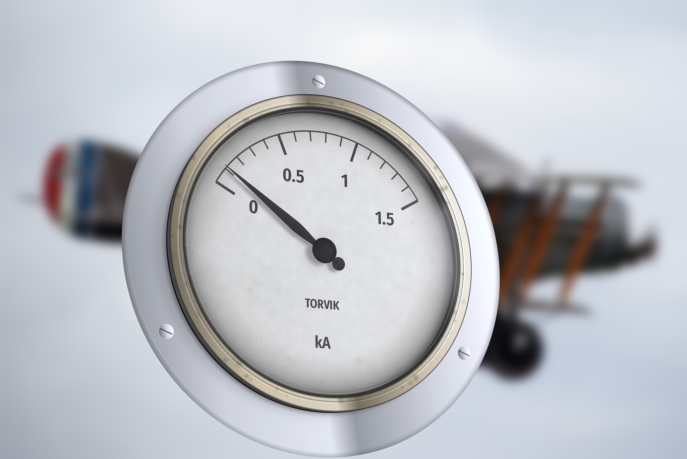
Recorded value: 0.1,kA
